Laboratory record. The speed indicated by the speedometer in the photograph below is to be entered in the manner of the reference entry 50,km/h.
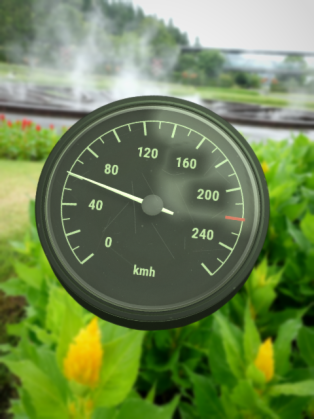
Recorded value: 60,km/h
